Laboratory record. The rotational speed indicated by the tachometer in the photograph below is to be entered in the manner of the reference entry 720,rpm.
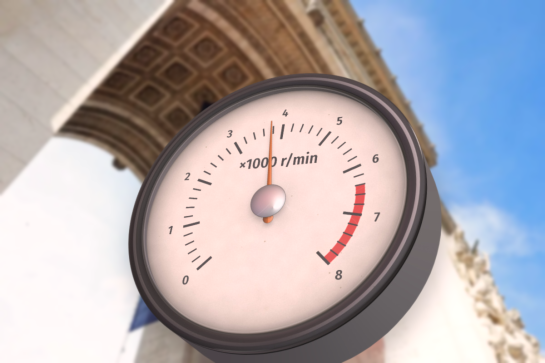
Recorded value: 3800,rpm
